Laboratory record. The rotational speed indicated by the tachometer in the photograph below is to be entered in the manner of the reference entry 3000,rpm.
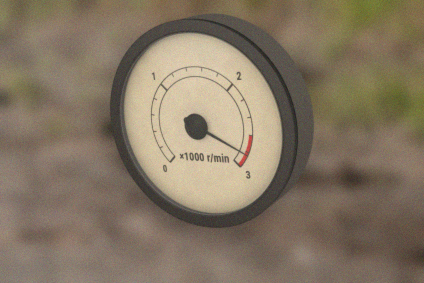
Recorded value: 2800,rpm
